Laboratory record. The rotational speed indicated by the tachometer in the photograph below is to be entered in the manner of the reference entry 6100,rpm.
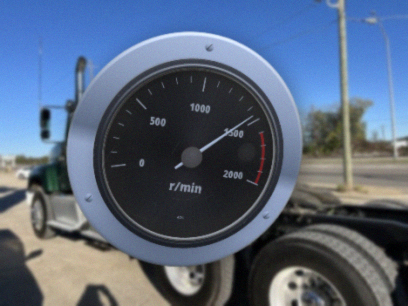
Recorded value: 1450,rpm
